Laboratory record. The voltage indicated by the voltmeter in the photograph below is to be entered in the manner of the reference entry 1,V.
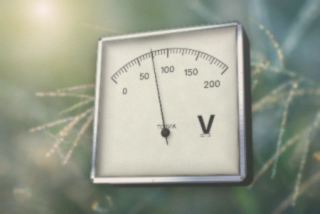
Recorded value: 75,V
